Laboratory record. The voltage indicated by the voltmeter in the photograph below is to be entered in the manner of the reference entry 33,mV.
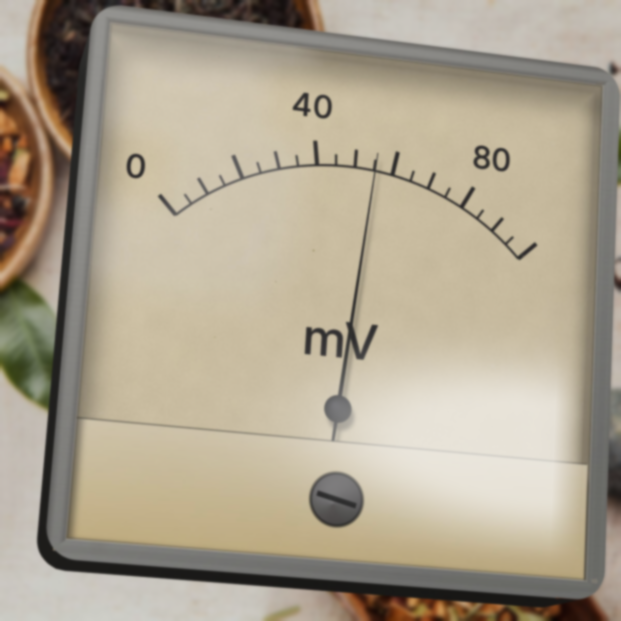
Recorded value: 55,mV
